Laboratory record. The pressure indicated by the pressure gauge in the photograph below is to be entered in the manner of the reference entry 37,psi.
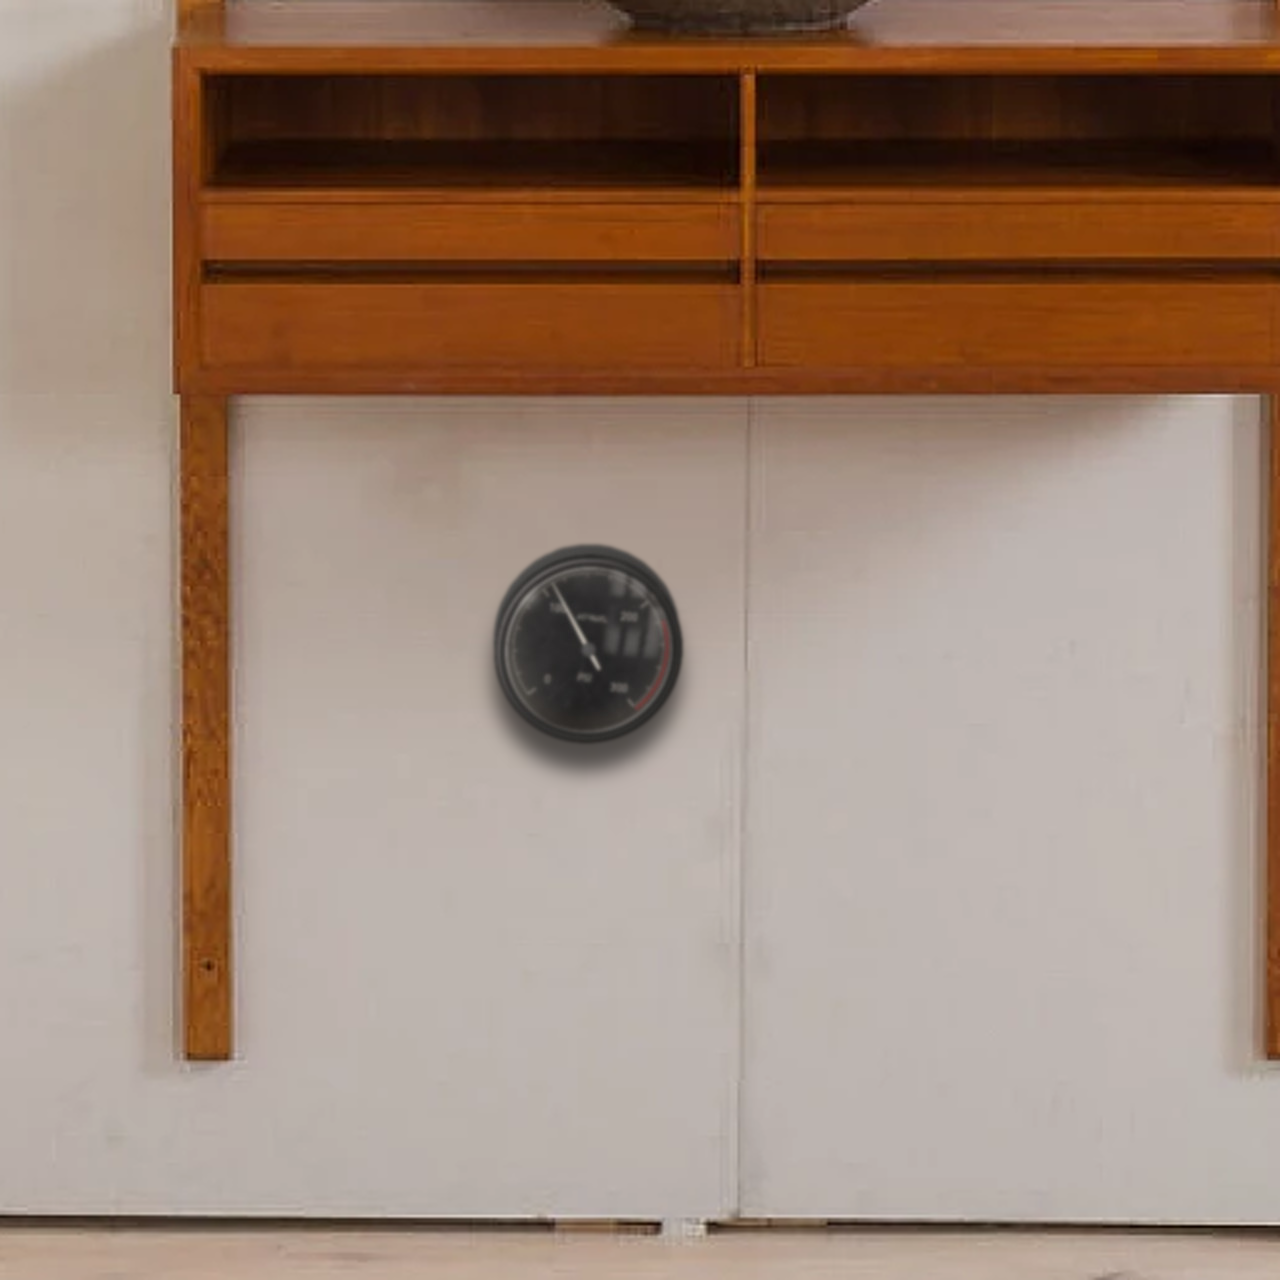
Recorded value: 110,psi
